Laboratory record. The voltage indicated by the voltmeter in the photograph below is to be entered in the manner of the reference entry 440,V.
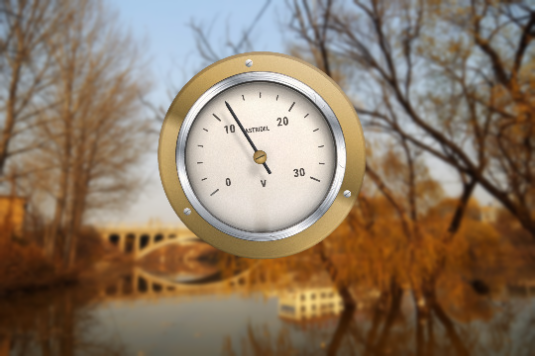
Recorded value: 12,V
